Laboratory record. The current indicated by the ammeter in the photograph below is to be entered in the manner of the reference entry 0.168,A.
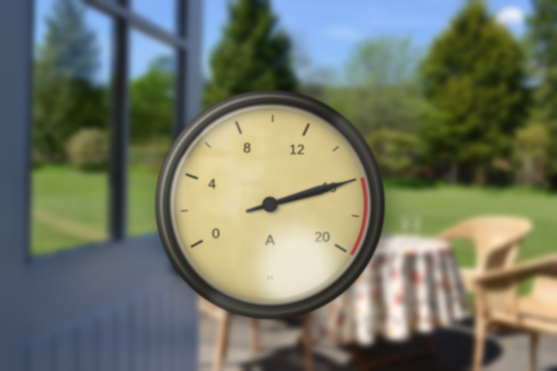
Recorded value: 16,A
